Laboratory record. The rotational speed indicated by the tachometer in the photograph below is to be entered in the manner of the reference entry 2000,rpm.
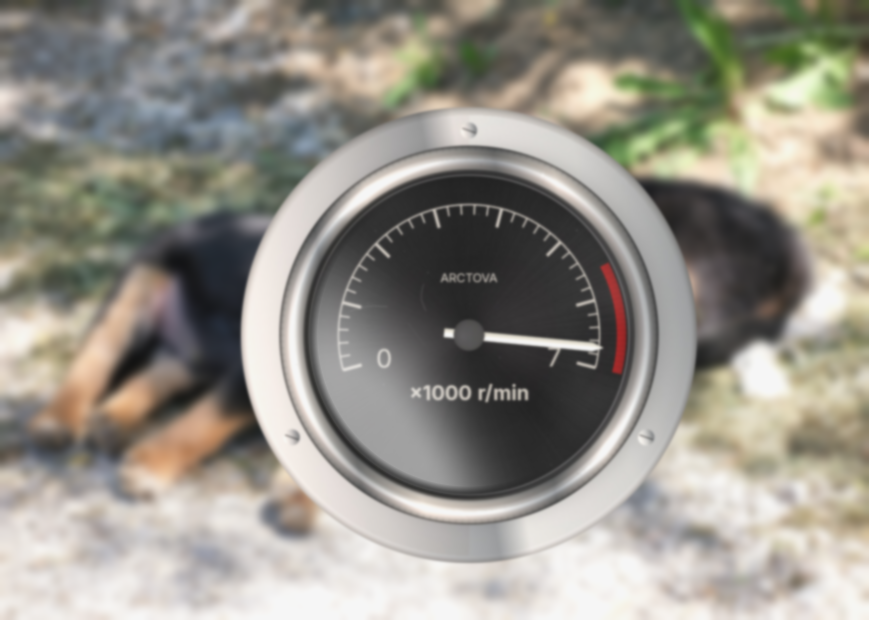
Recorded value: 6700,rpm
